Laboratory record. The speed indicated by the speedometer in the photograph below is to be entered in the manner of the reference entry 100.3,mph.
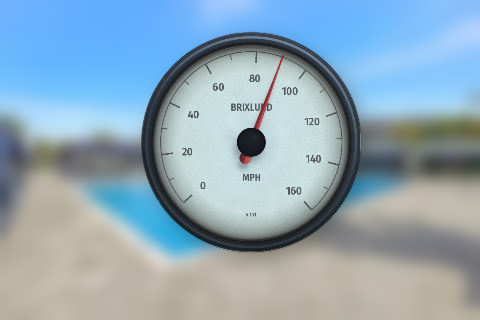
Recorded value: 90,mph
